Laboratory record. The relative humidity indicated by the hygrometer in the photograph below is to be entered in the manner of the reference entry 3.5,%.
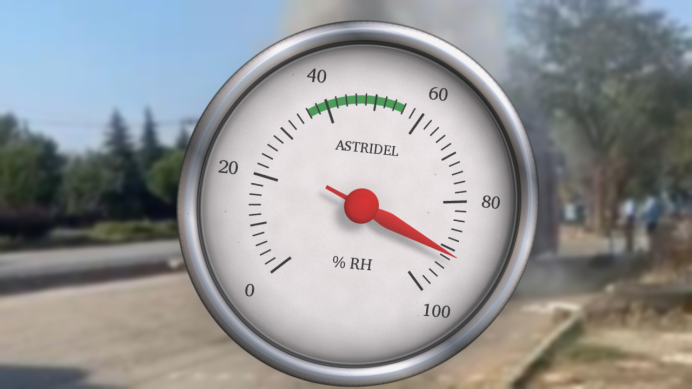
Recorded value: 91,%
